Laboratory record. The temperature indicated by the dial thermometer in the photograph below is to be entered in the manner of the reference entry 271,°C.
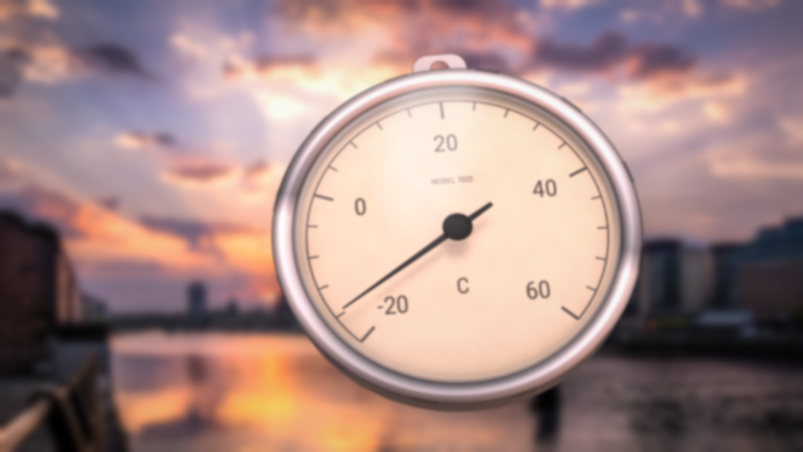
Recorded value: -16,°C
